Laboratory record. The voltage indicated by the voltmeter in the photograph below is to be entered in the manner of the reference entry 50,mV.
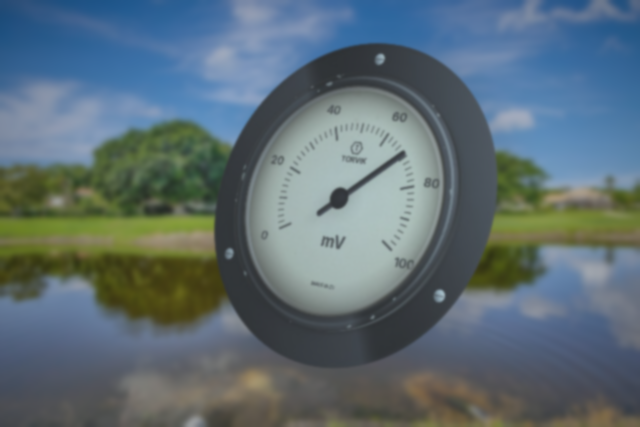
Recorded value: 70,mV
